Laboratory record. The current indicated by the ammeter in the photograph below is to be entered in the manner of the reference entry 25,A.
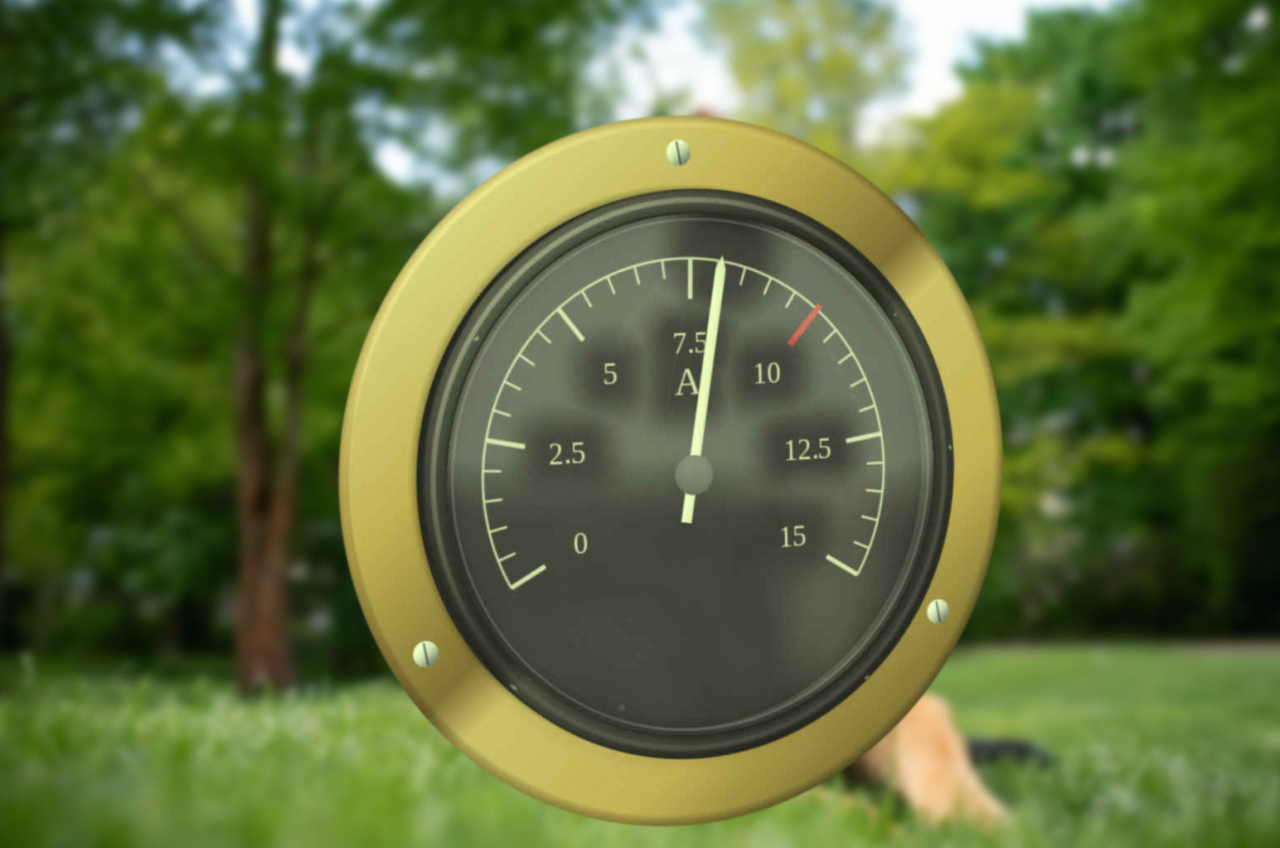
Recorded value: 8,A
